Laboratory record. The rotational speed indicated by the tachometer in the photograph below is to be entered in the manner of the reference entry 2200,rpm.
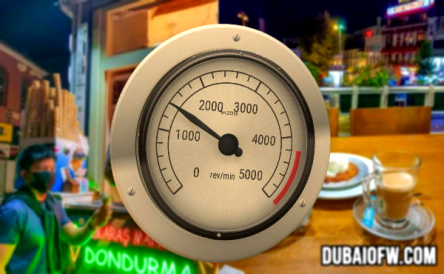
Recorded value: 1400,rpm
